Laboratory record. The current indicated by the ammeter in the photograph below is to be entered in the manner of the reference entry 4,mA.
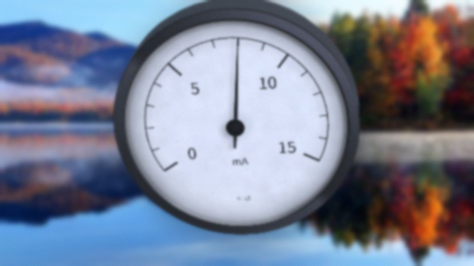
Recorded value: 8,mA
